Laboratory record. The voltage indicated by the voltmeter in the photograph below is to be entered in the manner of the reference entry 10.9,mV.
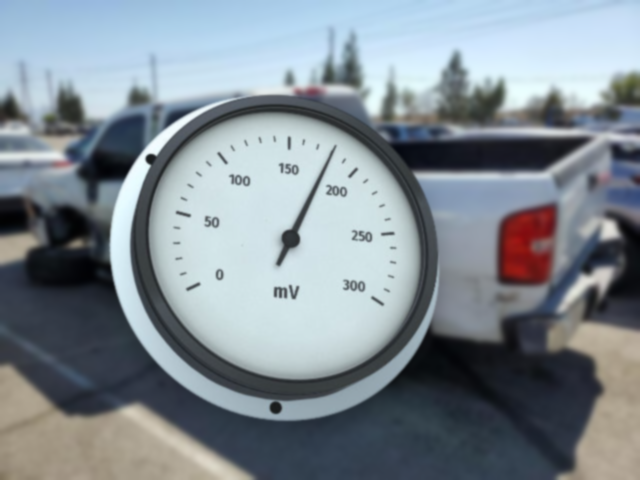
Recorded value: 180,mV
